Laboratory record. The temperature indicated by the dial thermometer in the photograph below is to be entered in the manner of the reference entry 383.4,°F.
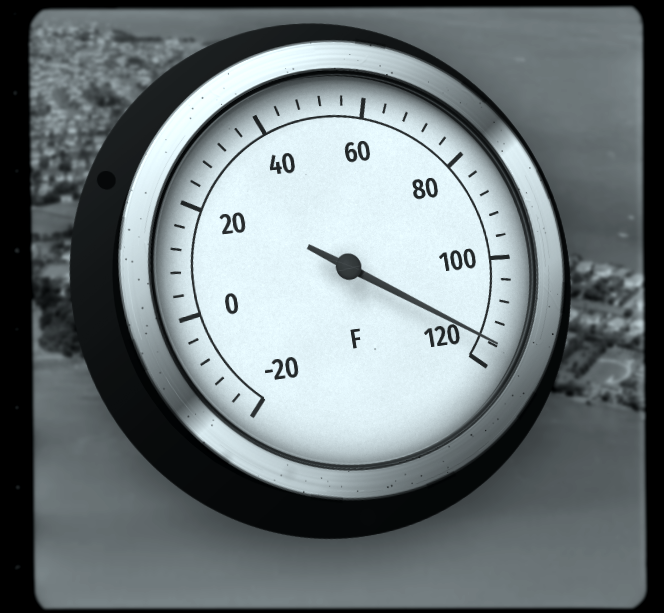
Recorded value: 116,°F
